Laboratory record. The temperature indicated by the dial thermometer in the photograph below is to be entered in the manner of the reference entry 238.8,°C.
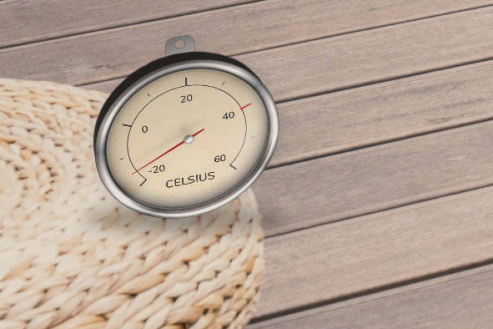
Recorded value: -15,°C
